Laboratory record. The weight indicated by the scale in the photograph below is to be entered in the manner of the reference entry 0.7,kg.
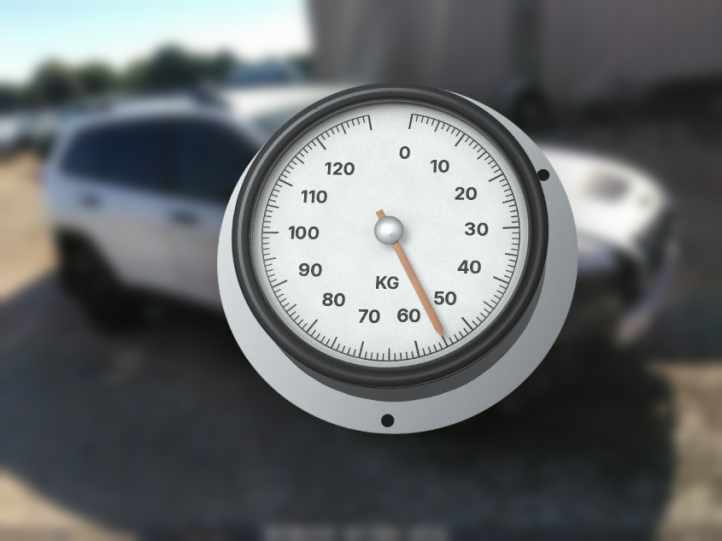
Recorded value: 55,kg
